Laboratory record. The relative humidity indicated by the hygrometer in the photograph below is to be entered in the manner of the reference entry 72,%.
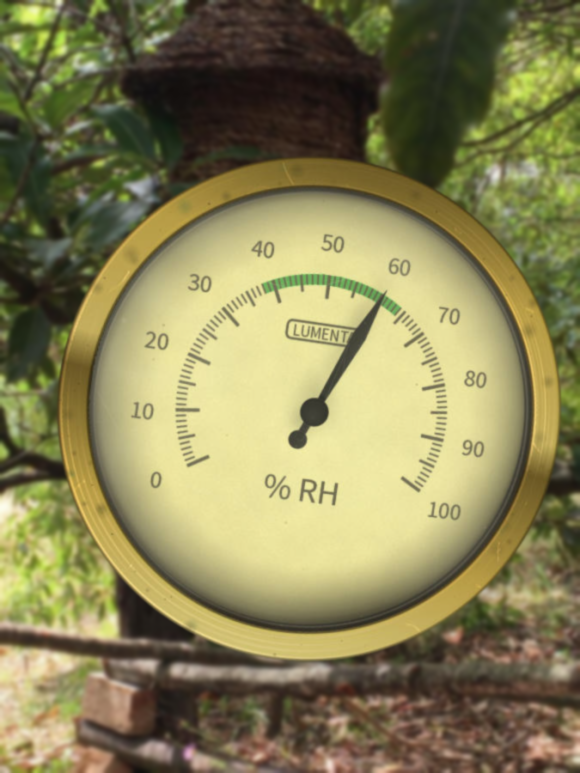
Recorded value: 60,%
